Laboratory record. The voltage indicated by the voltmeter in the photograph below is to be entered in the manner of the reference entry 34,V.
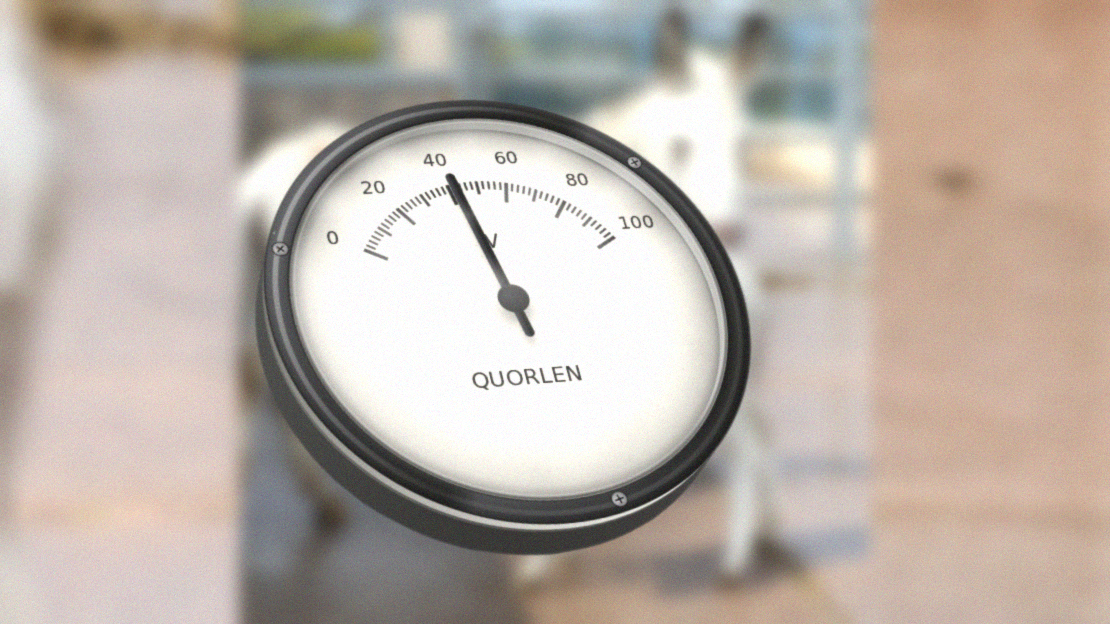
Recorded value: 40,V
